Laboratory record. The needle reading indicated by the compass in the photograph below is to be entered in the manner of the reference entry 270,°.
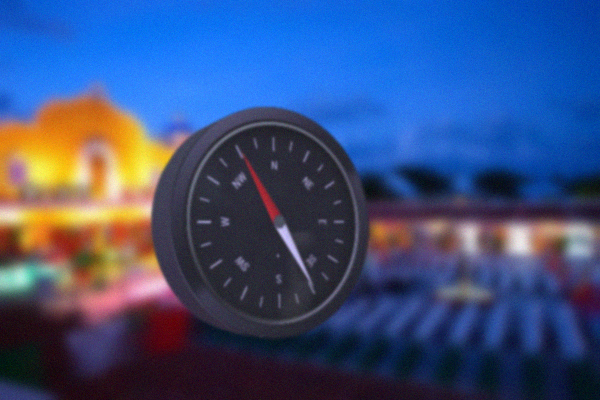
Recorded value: 330,°
